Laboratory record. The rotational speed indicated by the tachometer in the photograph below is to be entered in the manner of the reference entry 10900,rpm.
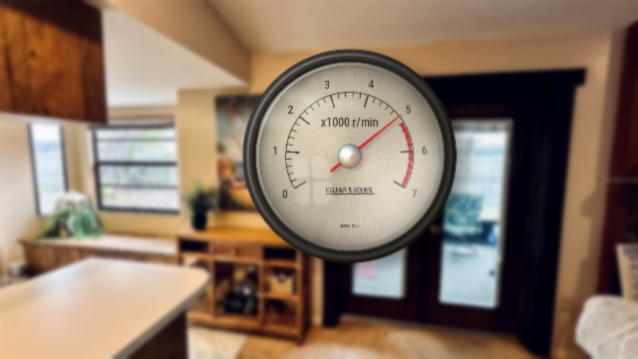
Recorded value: 5000,rpm
